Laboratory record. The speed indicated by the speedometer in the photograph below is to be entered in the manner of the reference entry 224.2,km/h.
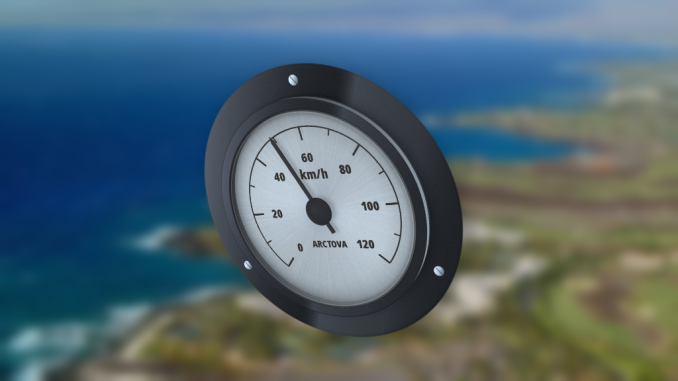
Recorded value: 50,km/h
